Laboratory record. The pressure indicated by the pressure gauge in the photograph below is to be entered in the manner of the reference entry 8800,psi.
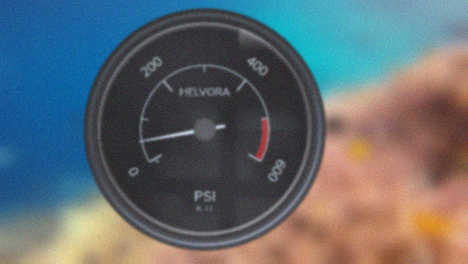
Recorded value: 50,psi
